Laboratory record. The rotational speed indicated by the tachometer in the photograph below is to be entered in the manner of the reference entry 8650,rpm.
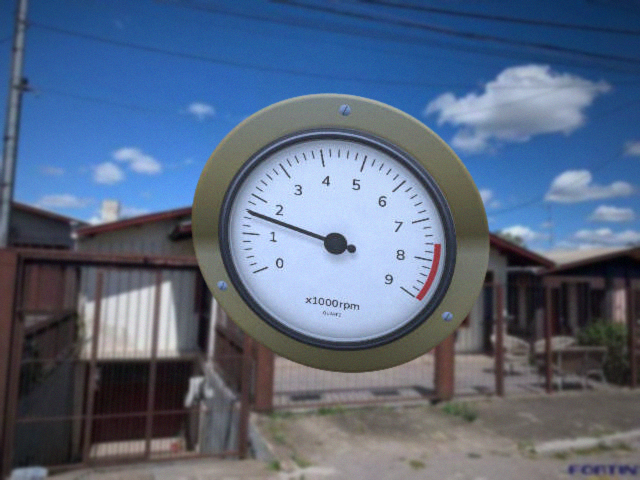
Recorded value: 1600,rpm
